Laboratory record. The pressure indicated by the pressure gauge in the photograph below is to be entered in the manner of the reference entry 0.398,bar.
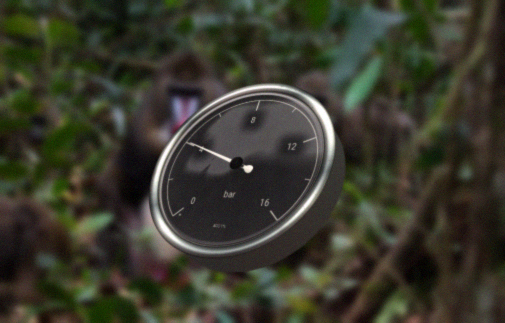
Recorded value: 4,bar
